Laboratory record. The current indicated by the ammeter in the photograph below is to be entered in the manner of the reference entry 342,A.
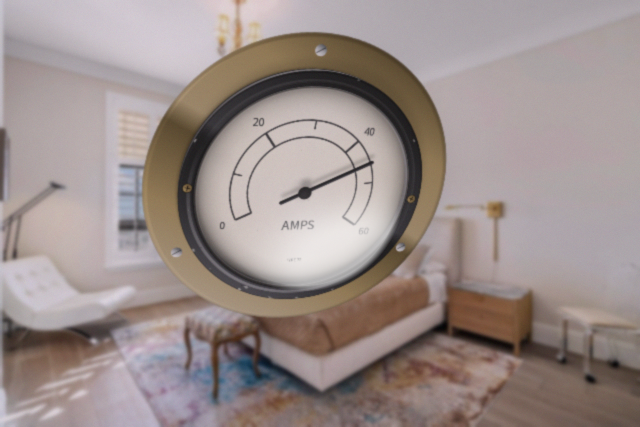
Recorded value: 45,A
